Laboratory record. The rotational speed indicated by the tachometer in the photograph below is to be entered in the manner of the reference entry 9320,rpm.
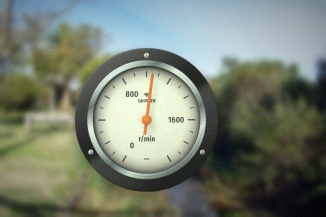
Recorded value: 1050,rpm
